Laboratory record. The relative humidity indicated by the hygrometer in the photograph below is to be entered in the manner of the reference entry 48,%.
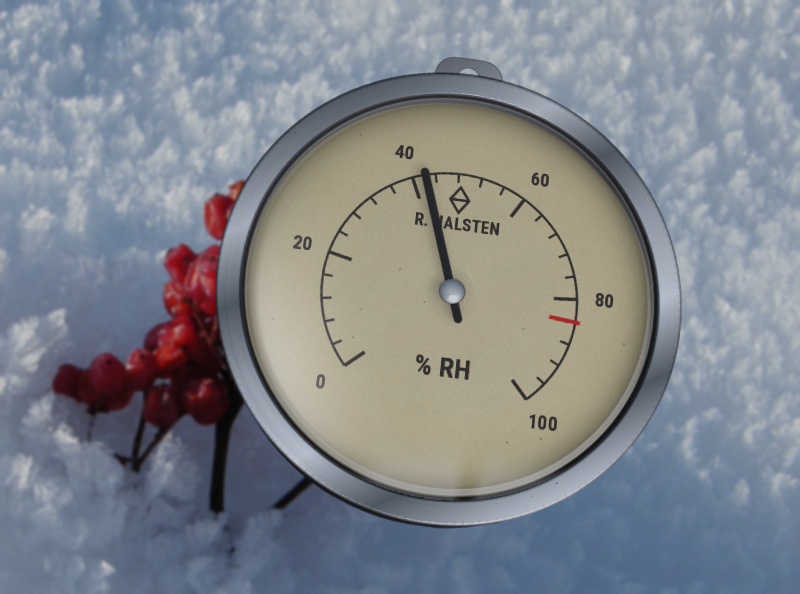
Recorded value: 42,%
